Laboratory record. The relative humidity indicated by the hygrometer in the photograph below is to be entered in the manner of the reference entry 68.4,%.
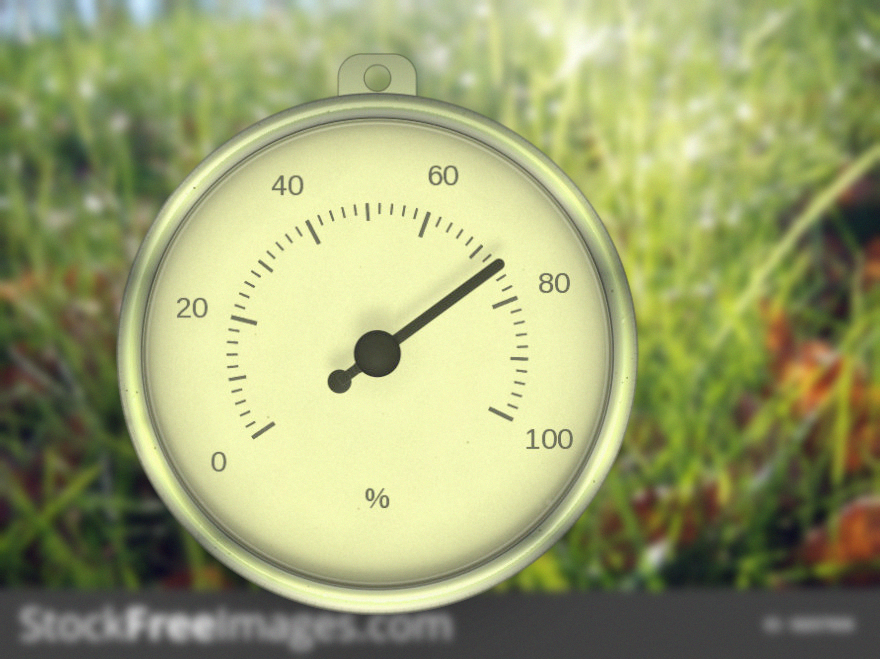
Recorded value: 74,%
